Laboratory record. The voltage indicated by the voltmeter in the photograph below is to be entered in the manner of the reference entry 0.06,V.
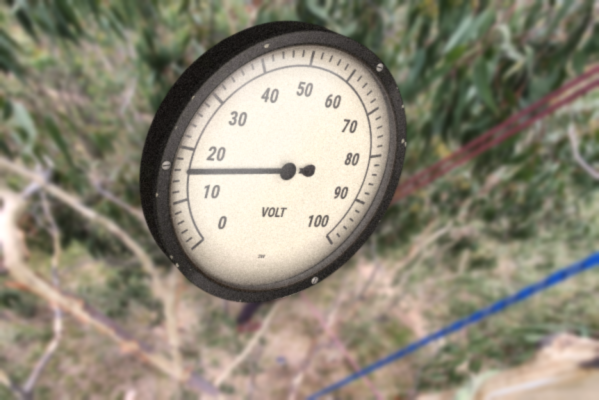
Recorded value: 16,V
